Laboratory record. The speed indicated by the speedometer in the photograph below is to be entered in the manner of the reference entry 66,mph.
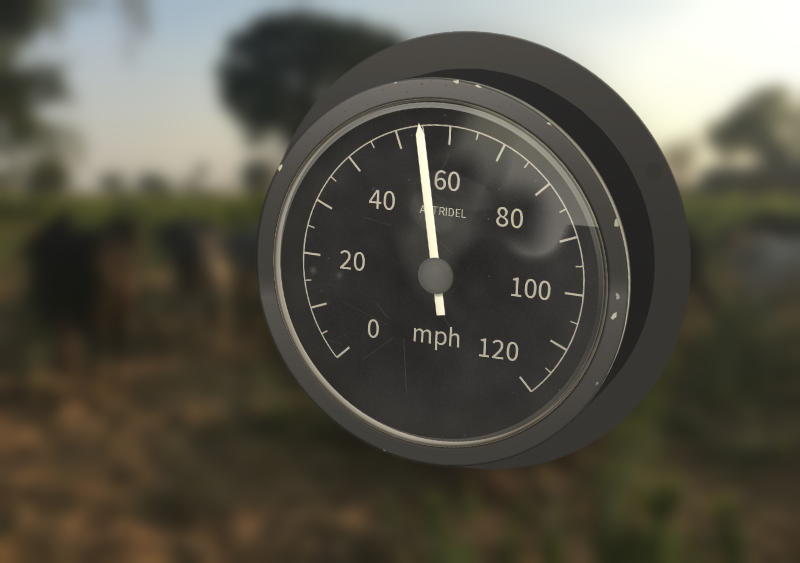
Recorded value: 55,mph
